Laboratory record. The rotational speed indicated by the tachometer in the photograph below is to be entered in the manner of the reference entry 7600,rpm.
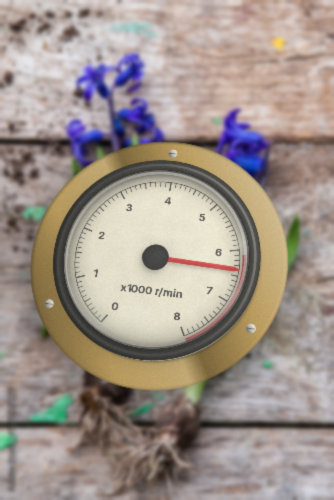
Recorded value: 6400,rpm
